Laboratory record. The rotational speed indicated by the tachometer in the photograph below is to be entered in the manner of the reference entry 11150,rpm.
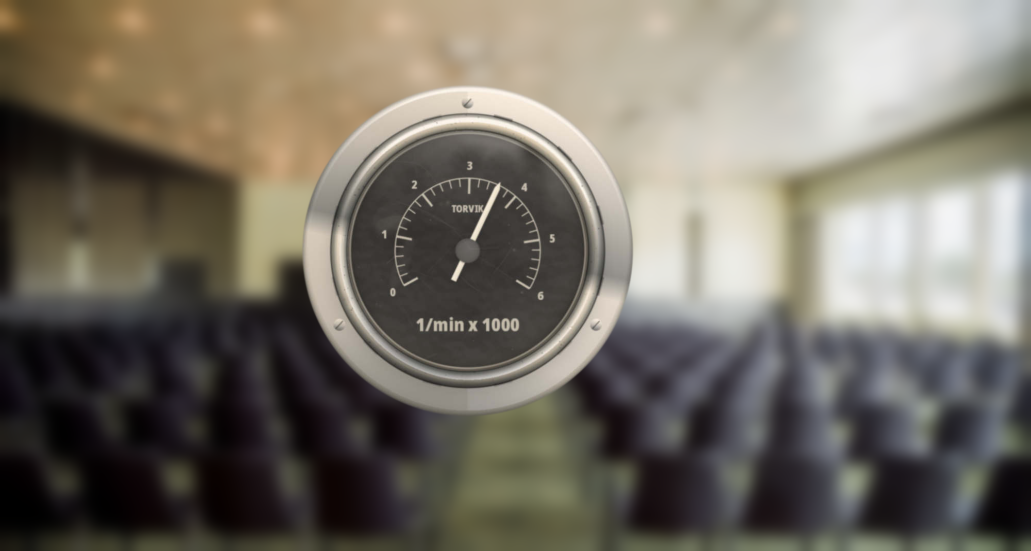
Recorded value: 3600,rpm
